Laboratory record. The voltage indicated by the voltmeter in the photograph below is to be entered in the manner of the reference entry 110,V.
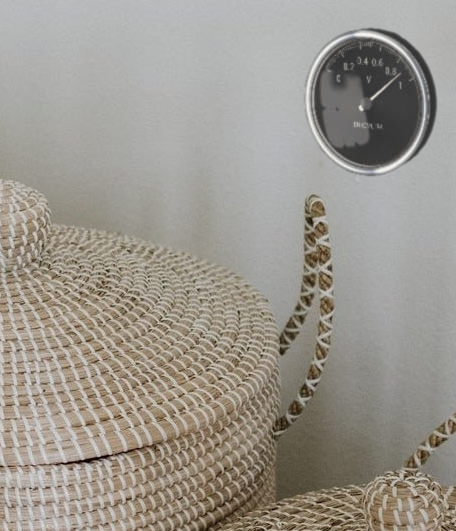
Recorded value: 0.9,V
